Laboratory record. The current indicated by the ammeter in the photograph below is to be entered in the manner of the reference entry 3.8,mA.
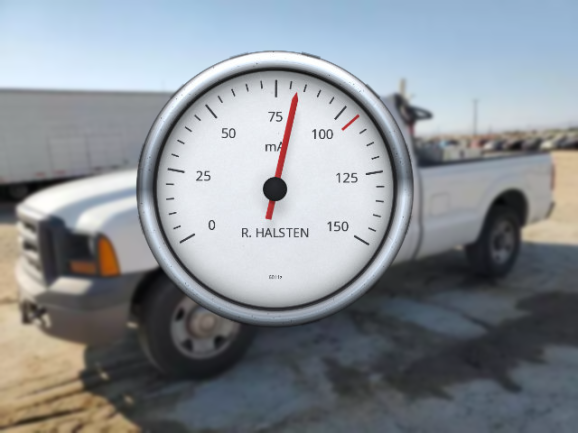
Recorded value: 82.5,mA
